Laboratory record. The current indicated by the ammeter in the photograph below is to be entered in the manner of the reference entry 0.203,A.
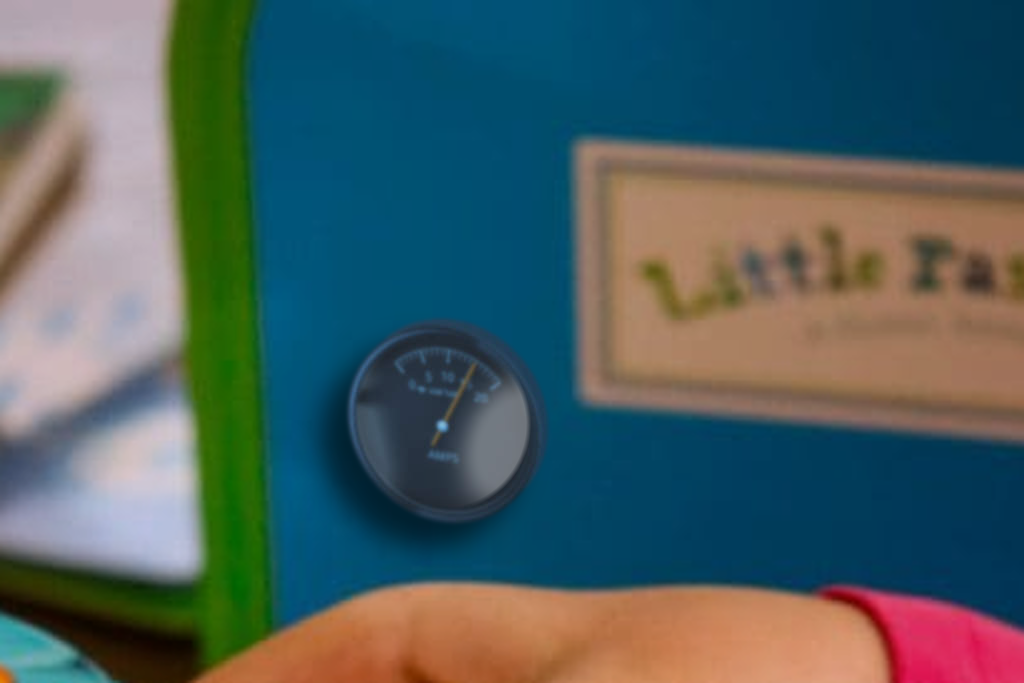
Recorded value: 15,A
